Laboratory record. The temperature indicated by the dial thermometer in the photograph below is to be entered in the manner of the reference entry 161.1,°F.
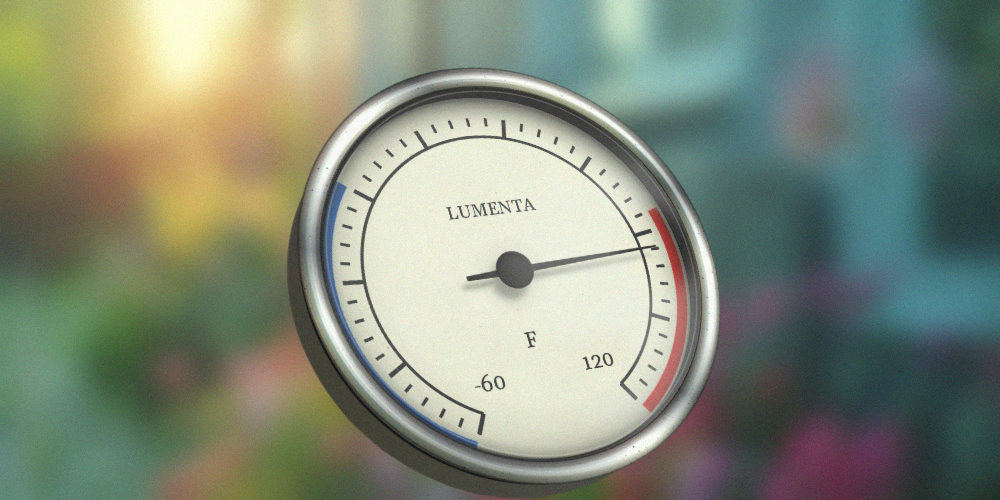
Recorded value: 84,°F
